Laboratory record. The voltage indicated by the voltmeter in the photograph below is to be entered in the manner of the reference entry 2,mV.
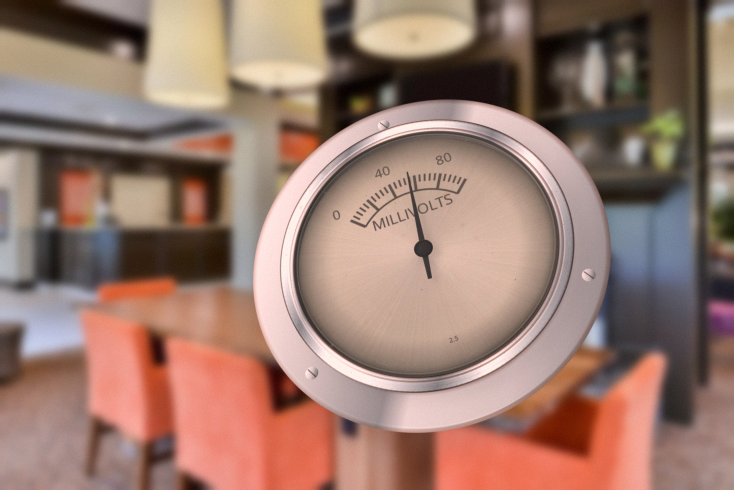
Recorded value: 56,mV
